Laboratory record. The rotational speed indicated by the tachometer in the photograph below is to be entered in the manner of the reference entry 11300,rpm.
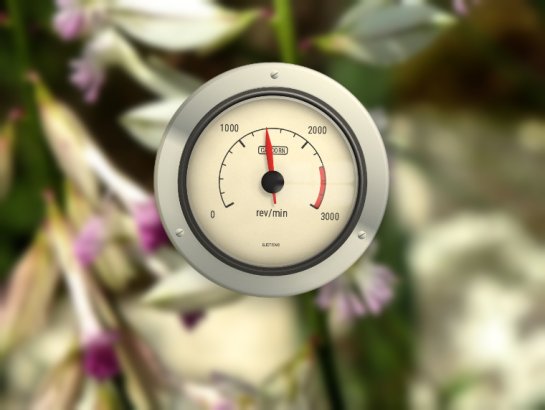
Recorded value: 1400,rpm
